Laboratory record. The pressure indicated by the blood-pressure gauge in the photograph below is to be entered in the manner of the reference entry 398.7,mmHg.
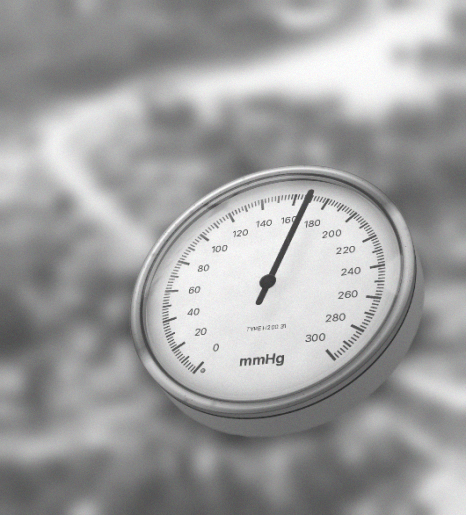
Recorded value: 170,mmHg
